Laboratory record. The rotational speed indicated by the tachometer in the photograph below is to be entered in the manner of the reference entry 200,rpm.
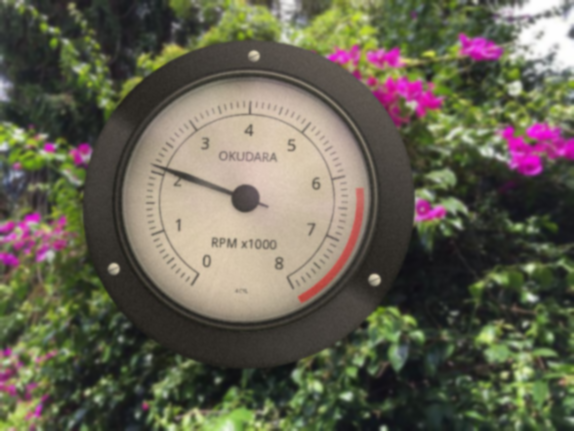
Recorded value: 2100,rpm
